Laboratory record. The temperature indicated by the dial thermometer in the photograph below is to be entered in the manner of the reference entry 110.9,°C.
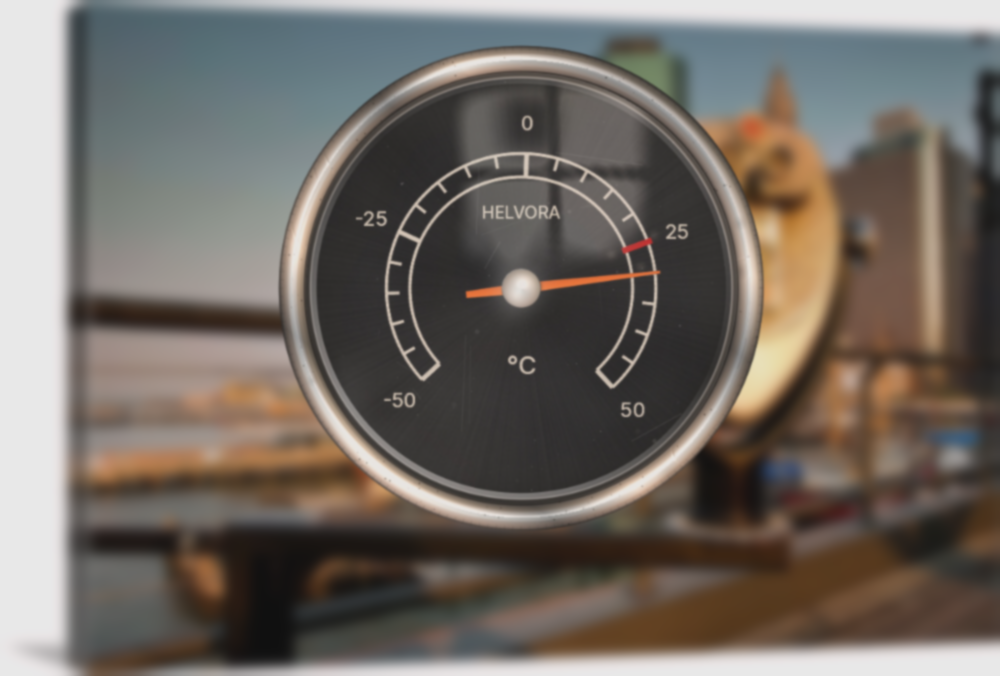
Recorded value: 30,°C
